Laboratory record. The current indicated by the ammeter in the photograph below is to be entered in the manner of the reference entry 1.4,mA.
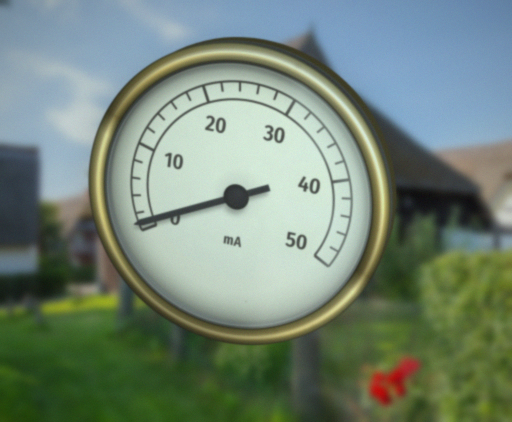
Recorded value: 1,mA
